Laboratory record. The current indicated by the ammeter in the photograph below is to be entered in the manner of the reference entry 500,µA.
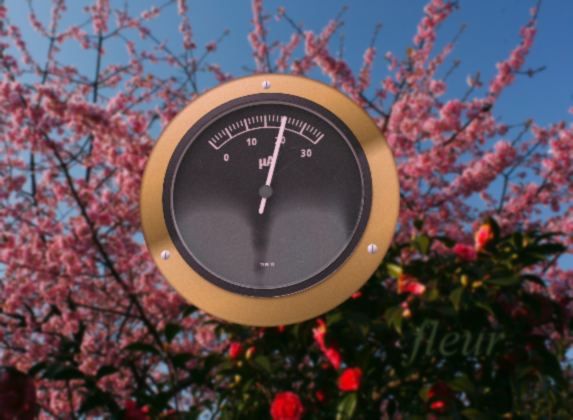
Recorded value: 20,µA
